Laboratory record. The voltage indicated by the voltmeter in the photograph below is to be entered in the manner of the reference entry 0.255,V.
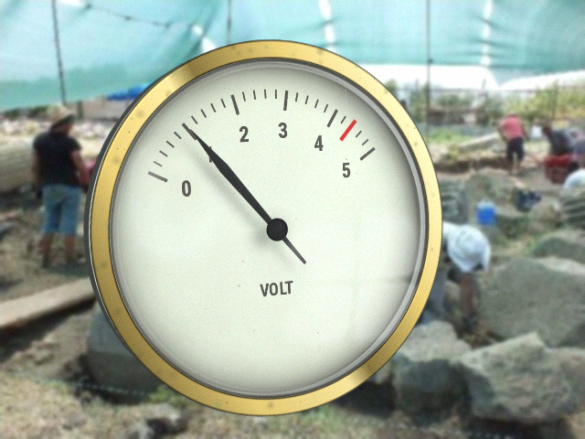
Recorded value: 1,V
